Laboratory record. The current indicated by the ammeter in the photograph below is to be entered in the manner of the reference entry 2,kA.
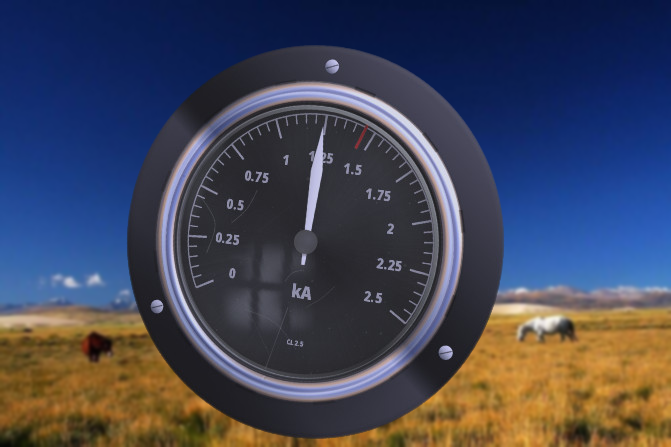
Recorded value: 1.25,kA
